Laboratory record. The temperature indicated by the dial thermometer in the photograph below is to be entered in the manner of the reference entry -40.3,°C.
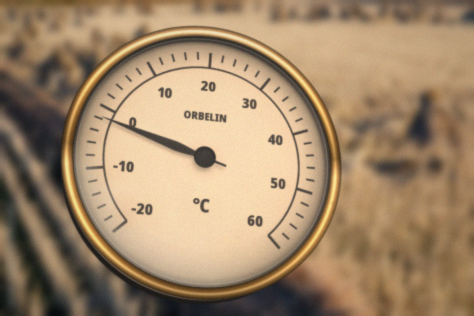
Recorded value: -2,°C
